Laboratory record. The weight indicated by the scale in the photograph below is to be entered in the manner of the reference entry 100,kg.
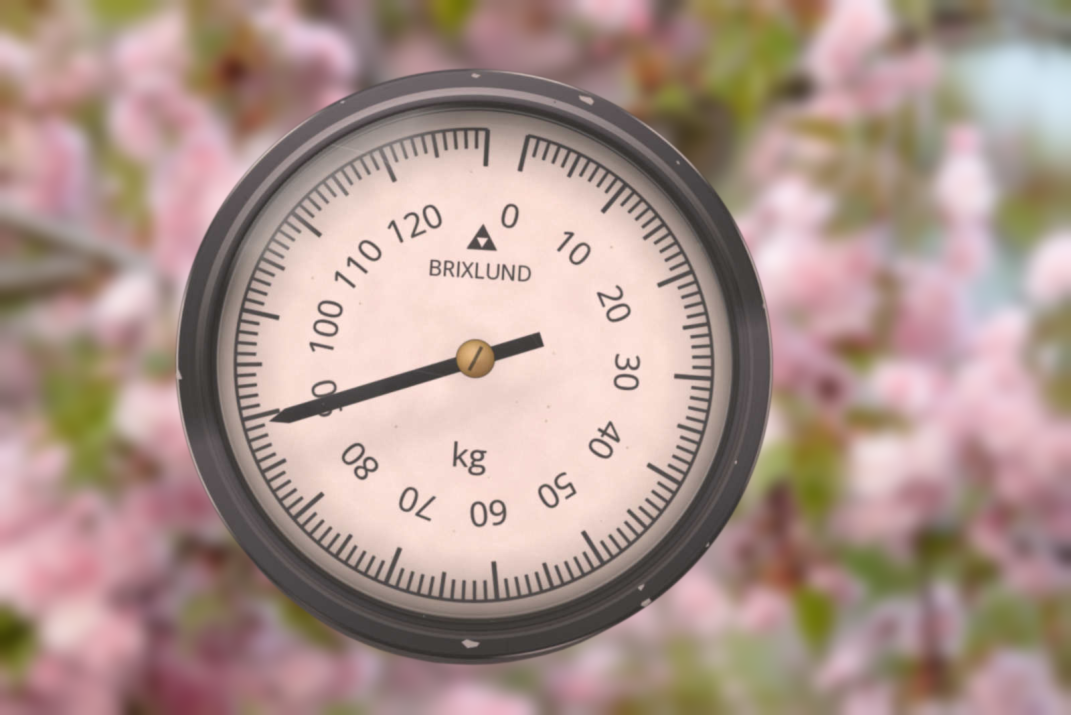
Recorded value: 89,kg
